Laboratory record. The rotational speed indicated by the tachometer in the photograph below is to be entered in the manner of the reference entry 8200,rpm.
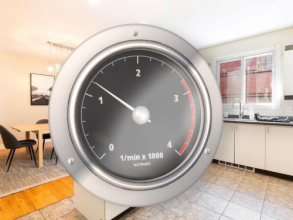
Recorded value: 1200,rpm
